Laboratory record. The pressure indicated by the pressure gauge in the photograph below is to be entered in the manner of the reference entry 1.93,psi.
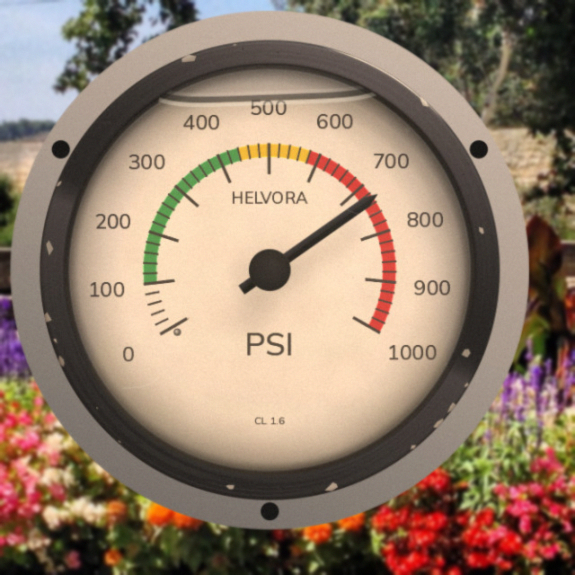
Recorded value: 730,psi
